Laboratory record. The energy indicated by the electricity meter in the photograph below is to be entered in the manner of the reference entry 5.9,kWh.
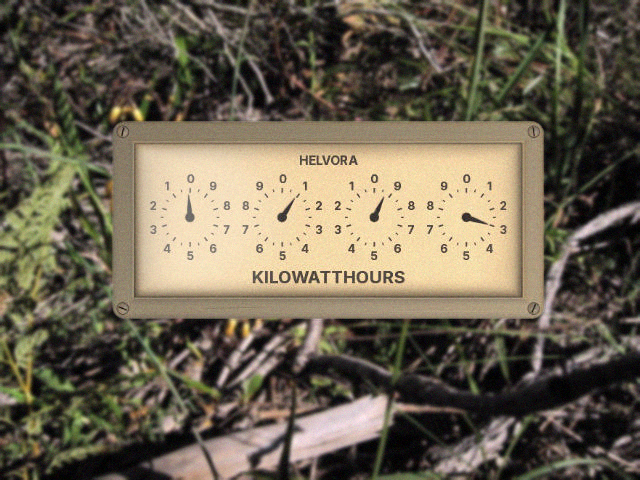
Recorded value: 93,kWh
